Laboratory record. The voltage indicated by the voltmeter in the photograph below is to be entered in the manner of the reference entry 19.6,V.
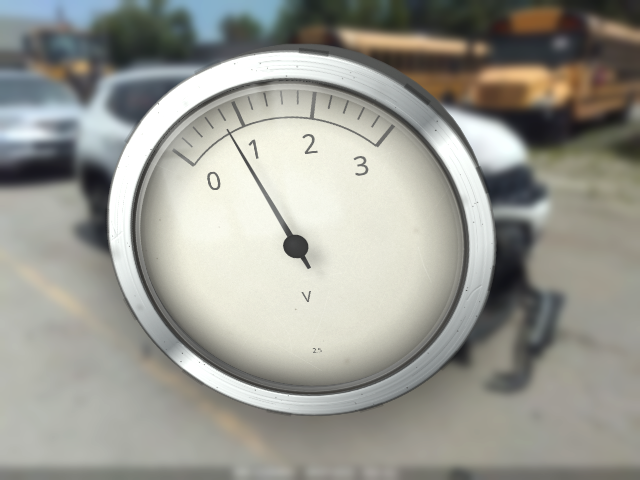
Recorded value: 0.8,V
